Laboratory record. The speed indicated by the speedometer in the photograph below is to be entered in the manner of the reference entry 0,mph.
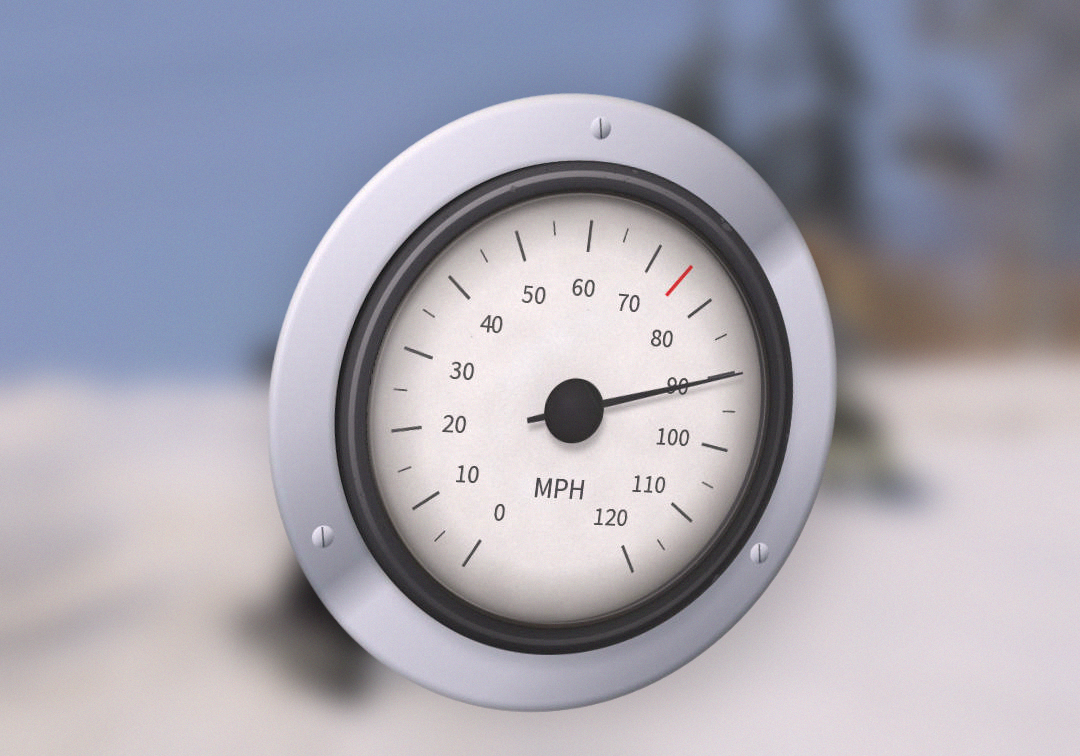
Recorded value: 90,mph
